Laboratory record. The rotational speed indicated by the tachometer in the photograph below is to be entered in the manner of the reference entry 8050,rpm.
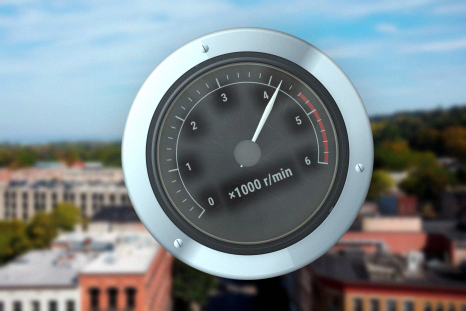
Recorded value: 4200,rpm
